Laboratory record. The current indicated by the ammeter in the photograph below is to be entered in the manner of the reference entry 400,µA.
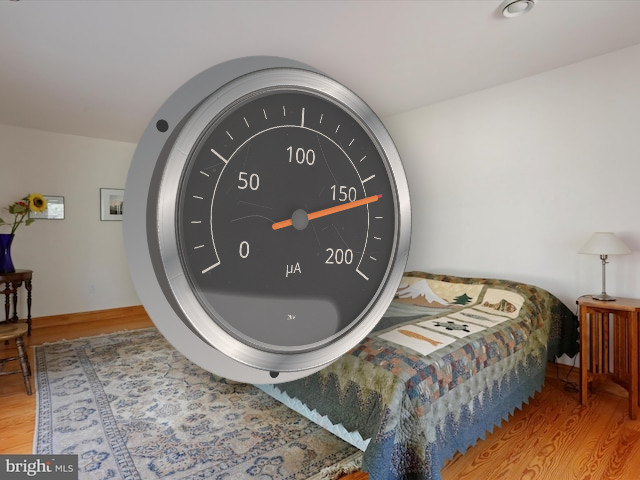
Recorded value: 160,µA
